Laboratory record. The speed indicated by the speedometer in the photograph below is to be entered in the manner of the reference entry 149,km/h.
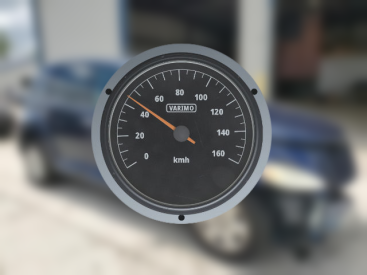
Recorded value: 45,km/h
